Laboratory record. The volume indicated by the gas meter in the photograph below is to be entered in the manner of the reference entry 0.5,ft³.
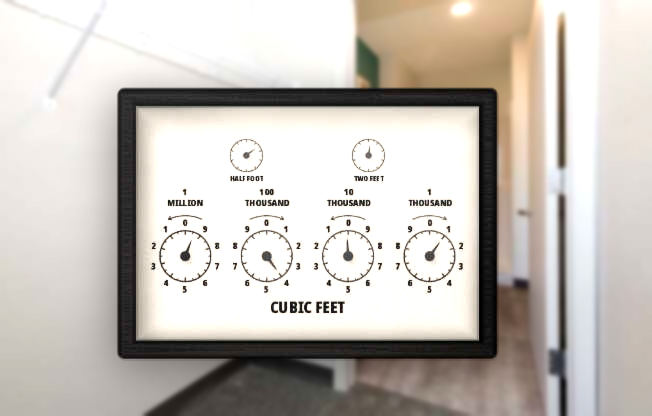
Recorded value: 940100,ft³
